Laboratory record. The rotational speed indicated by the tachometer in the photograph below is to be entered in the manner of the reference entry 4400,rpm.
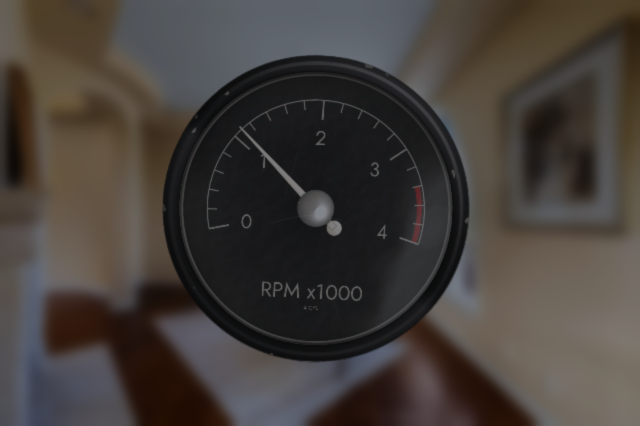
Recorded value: 1100,rpm
